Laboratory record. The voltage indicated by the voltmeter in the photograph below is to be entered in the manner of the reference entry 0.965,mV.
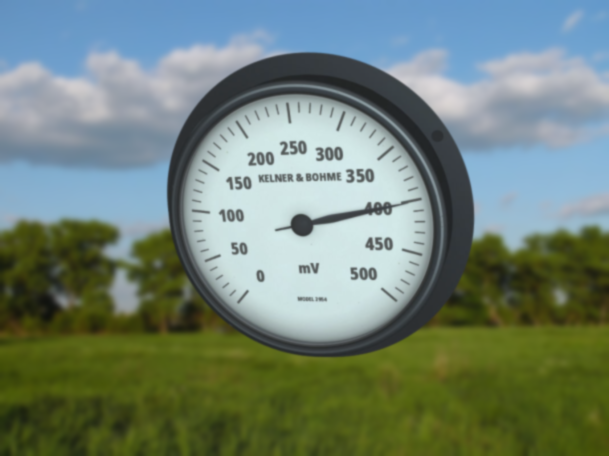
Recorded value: 400,mV
